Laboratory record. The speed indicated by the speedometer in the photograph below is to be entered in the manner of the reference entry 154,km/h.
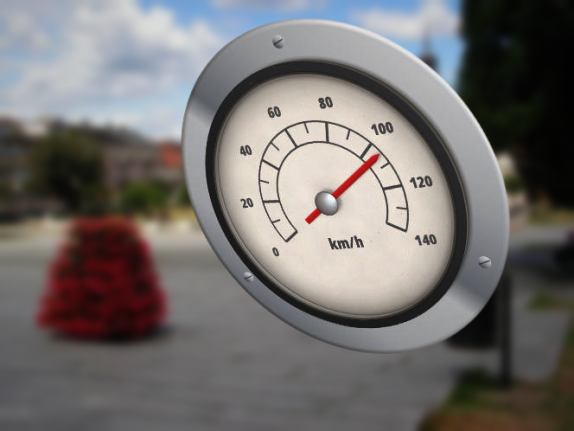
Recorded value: 105,km/h
